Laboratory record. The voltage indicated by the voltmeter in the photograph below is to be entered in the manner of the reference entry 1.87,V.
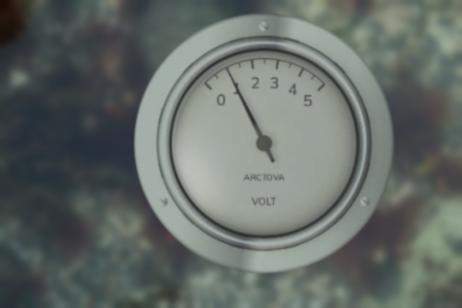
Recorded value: 1,V
